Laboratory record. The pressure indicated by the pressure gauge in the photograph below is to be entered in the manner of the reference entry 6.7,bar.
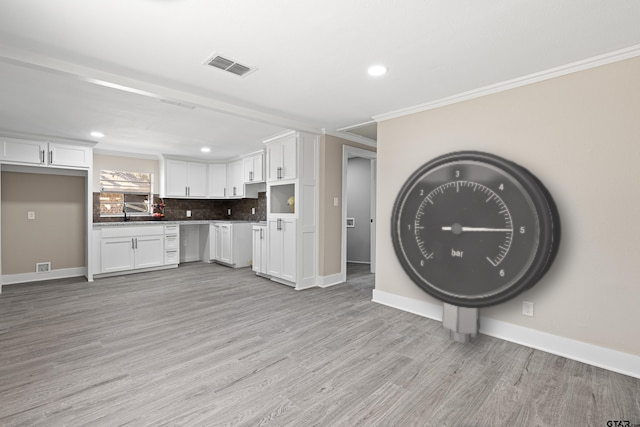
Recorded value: 5,bar
